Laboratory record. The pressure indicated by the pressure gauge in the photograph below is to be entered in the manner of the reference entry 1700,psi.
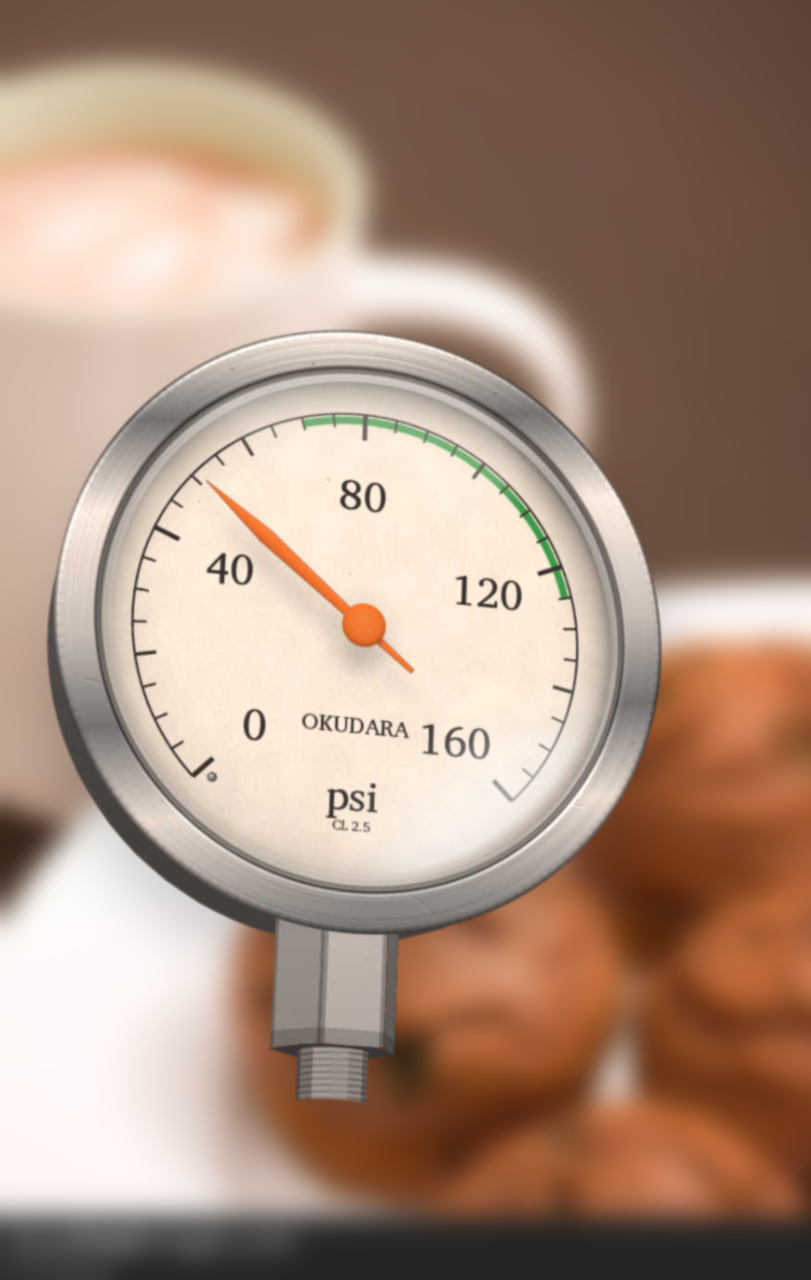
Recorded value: 50,psi
